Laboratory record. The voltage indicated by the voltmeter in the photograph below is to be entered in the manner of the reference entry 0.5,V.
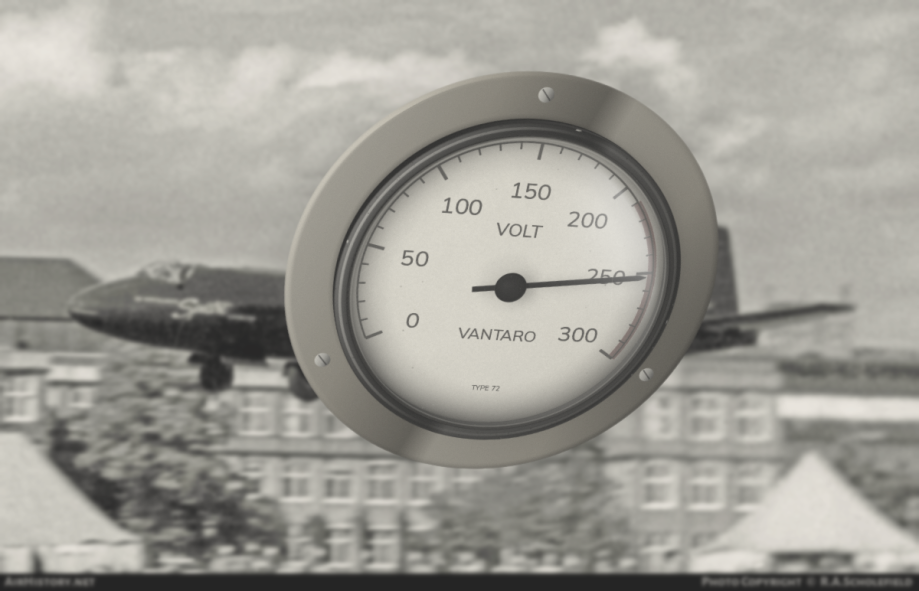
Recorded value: 250,V
